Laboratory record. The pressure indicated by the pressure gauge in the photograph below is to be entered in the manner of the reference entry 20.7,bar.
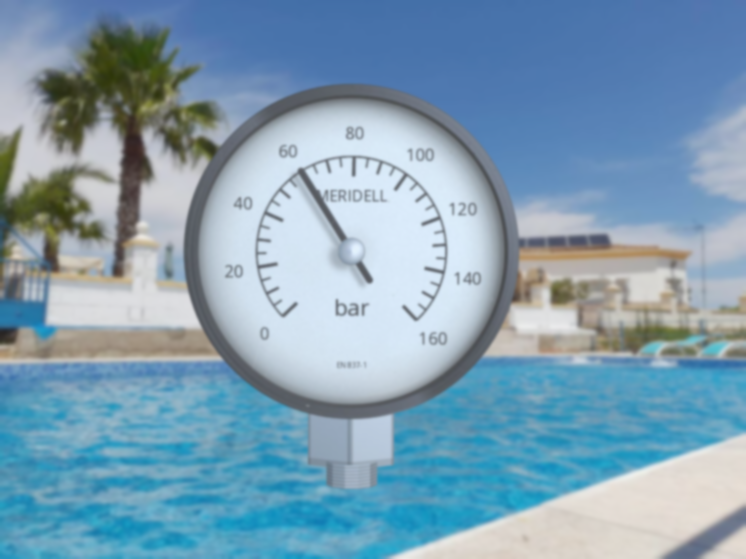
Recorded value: 60,bar
